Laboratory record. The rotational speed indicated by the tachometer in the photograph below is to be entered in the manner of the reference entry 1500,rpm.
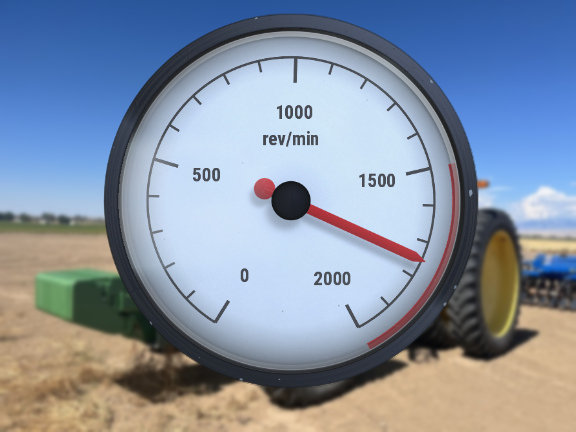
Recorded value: 1750,rpm
